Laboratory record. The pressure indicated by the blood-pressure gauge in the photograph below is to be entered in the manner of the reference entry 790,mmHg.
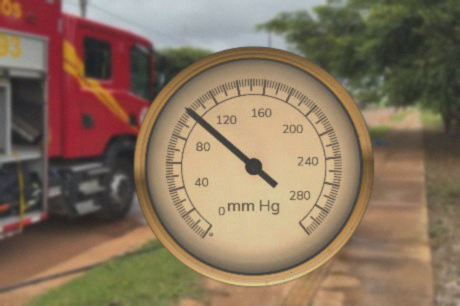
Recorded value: 100,mmHg
